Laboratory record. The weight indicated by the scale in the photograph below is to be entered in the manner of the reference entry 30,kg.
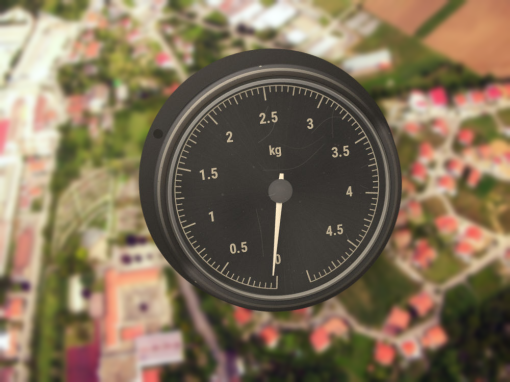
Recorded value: 0.05,kg
